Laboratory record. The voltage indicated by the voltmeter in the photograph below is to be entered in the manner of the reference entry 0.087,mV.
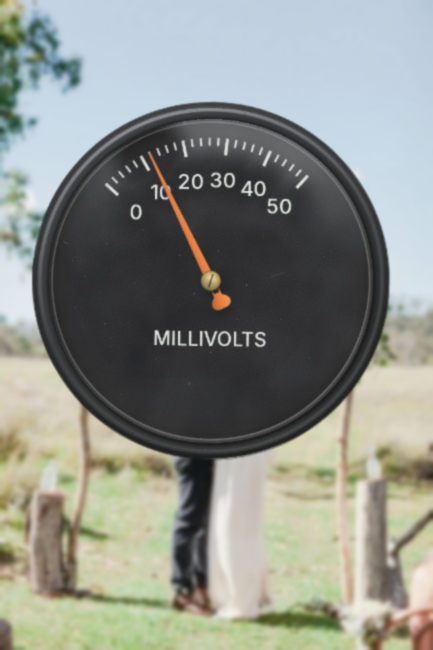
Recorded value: 12,mV
